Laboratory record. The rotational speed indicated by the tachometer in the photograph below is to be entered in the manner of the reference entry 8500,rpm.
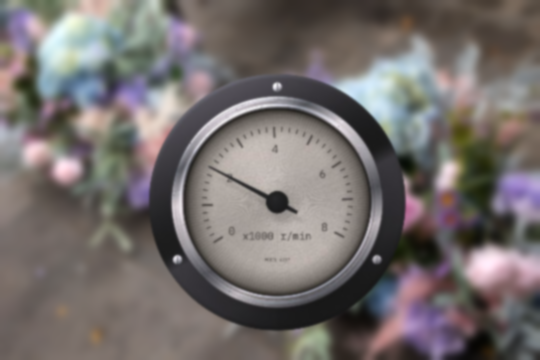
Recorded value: 2000,rpm
